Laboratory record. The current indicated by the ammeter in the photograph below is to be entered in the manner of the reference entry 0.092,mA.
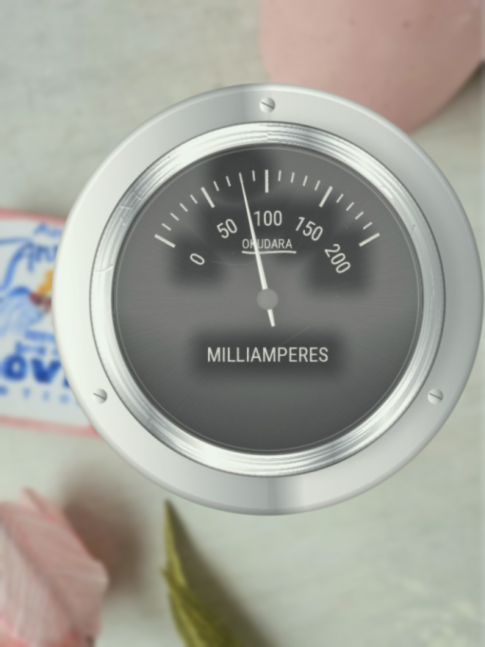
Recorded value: 80,mA
